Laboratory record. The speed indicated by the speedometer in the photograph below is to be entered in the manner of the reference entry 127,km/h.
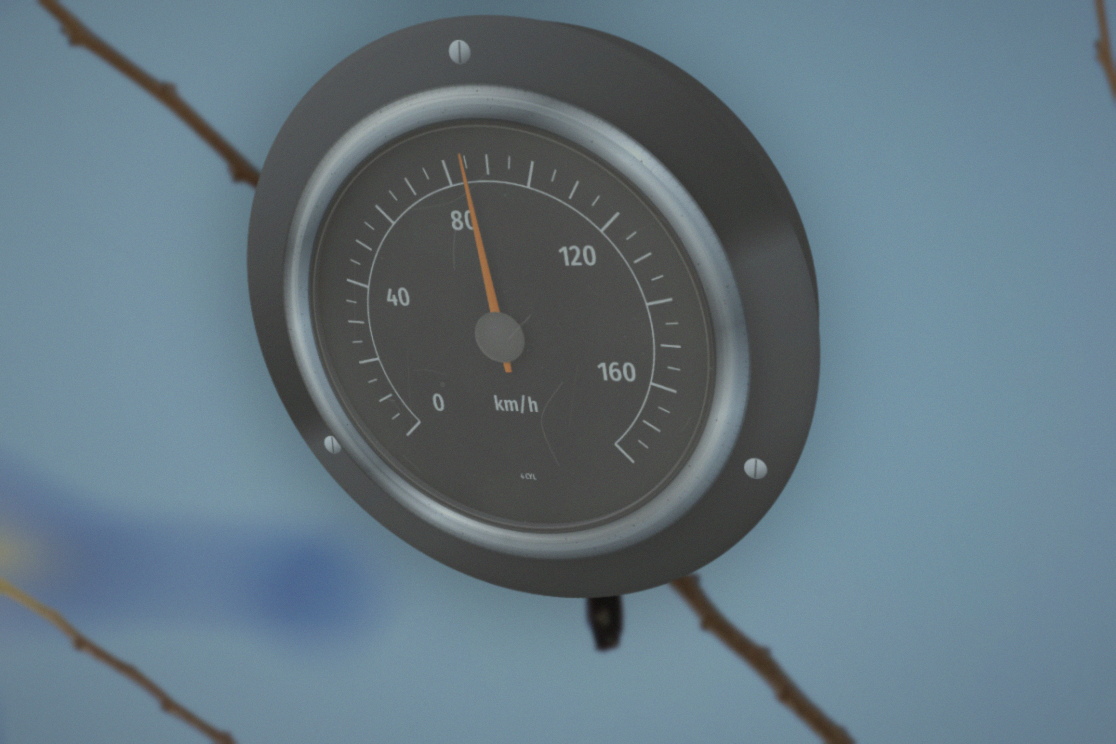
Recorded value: 85,km/h
